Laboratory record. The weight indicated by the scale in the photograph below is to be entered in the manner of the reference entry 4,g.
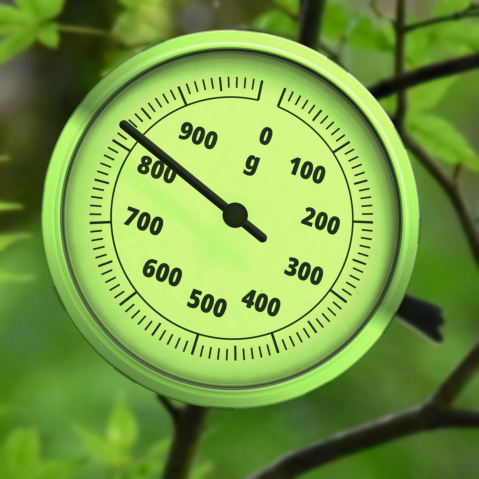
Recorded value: 820,g
